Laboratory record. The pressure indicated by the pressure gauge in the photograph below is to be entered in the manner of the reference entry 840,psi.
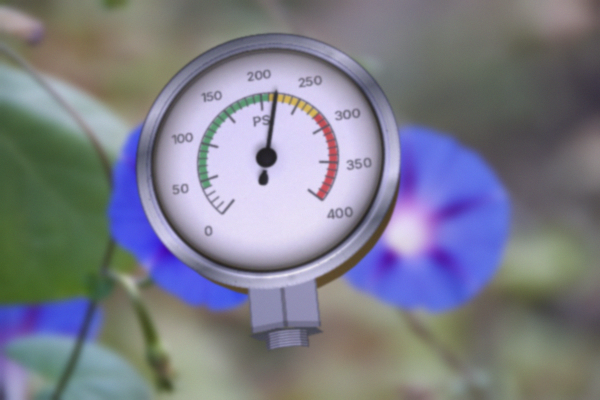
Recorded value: 220,psi
